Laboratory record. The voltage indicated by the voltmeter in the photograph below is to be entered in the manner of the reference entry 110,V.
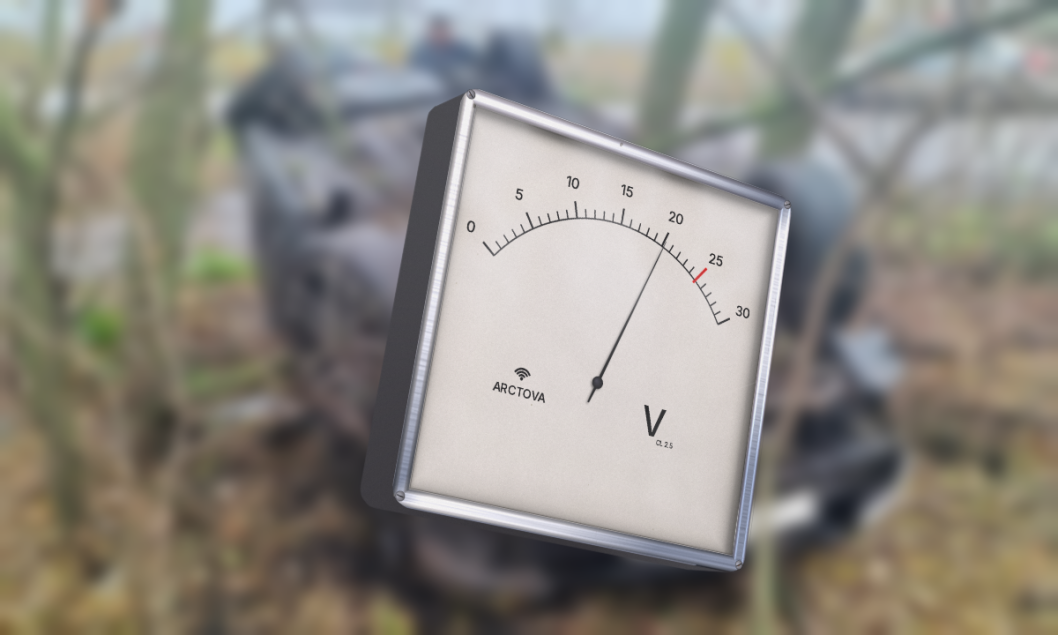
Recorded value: 20,V
